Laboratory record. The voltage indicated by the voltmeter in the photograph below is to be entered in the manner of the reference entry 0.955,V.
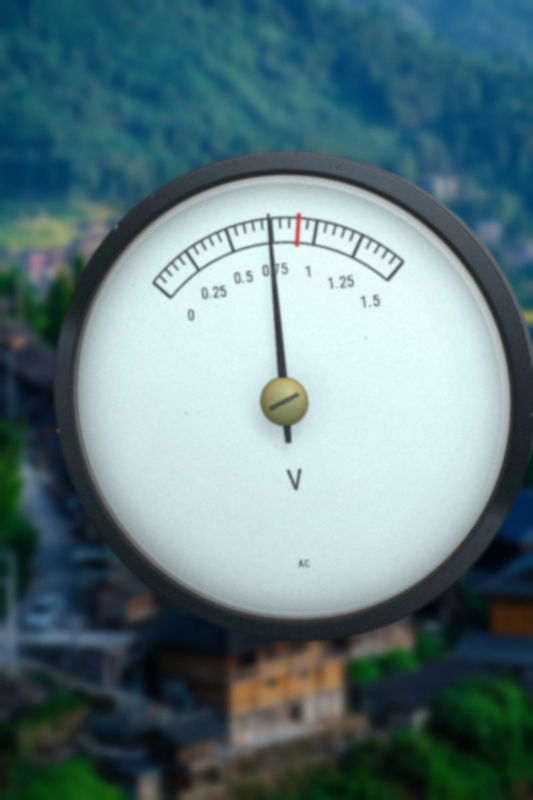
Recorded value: 0.75,V
